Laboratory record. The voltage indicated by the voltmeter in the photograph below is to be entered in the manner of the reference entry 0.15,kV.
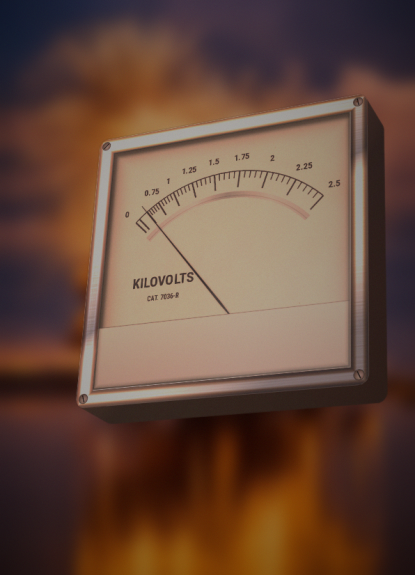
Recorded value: 0.5,kV
